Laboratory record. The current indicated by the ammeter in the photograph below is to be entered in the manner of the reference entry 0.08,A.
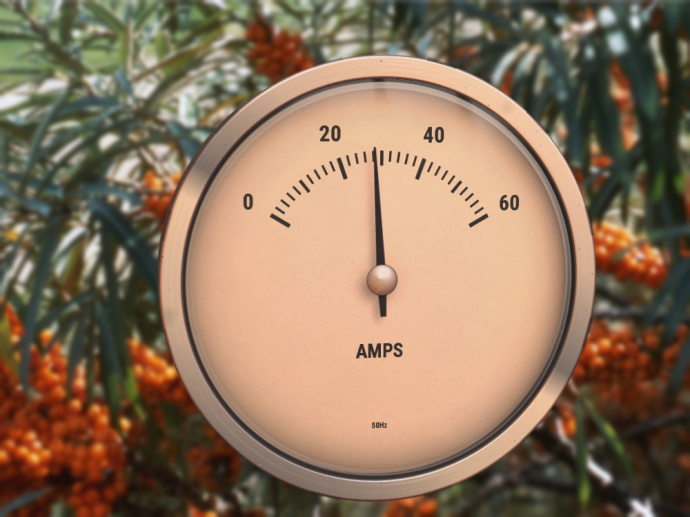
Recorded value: 28,A
